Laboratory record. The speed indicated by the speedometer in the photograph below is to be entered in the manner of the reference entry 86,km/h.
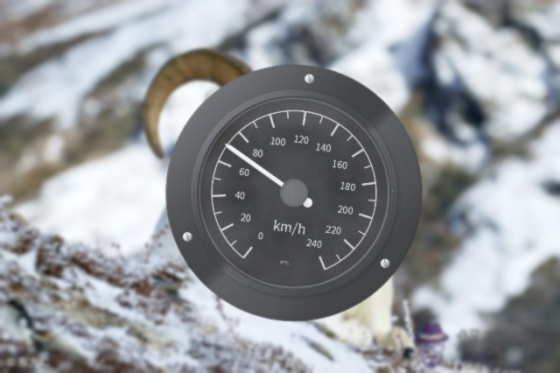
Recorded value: 70,km/h
